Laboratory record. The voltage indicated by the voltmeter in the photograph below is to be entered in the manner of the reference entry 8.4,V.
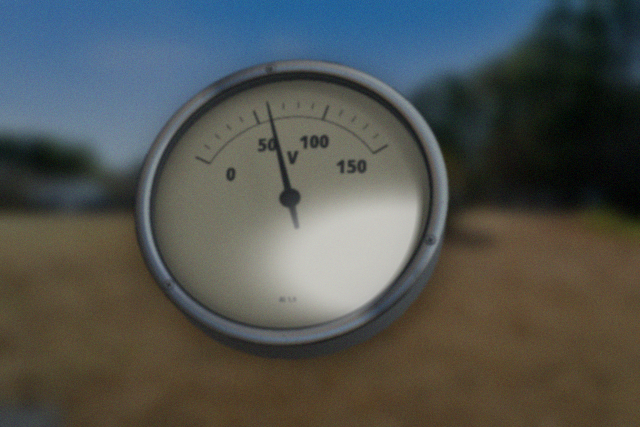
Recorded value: 60,V
